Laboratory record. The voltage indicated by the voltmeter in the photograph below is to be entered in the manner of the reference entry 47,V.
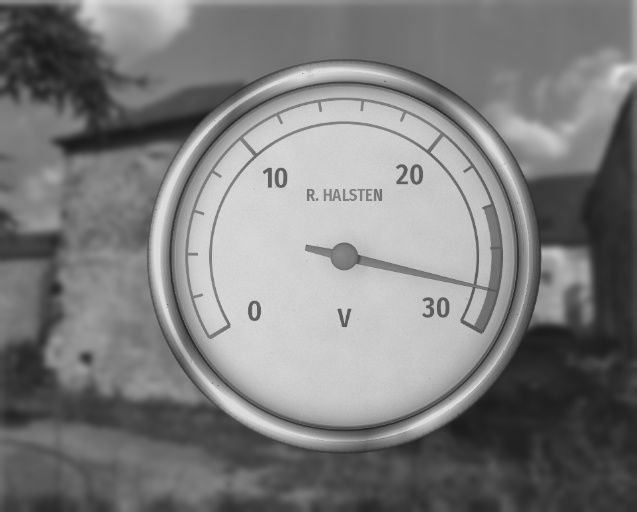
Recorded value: 28,V
